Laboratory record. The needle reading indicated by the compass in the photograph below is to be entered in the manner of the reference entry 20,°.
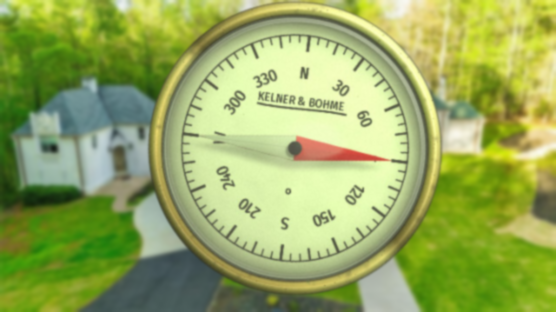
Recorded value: 90,°
